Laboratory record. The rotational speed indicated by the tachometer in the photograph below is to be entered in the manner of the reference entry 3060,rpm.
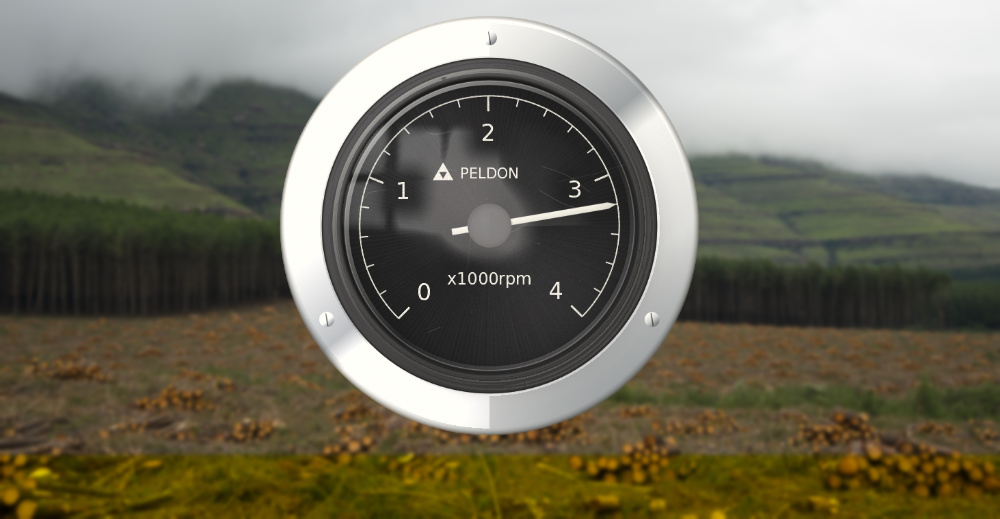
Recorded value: 3200,rpm
